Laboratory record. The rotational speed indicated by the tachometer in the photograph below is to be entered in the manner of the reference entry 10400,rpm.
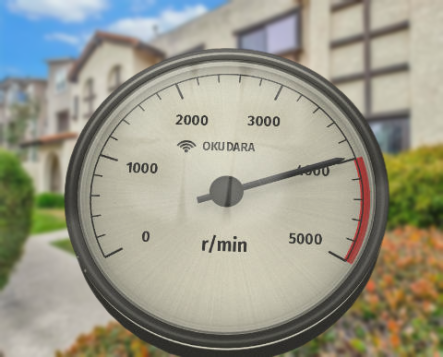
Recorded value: 4000,rpm
